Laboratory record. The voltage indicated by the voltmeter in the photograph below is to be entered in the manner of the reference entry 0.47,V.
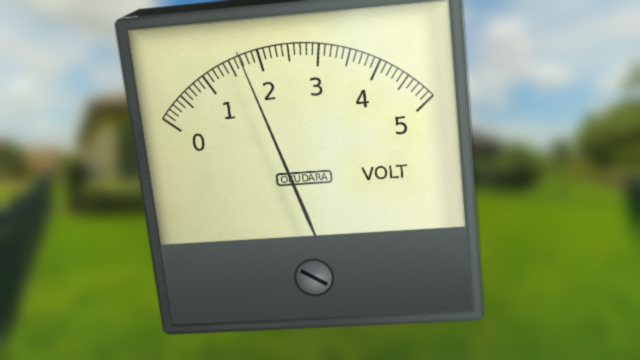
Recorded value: 1.7,V
